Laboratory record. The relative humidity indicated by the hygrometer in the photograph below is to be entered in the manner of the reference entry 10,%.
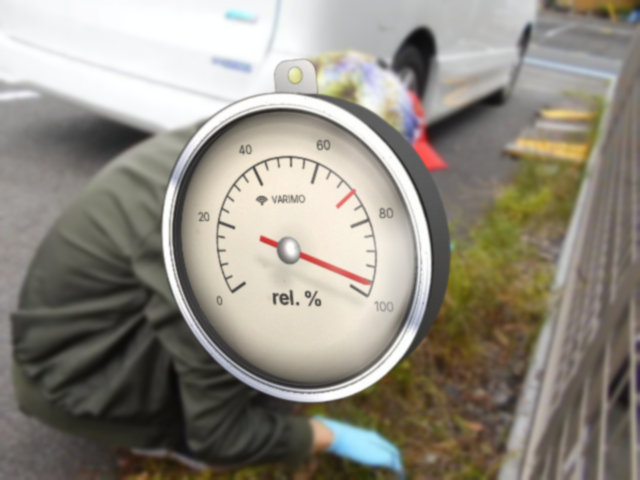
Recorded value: 96,%
